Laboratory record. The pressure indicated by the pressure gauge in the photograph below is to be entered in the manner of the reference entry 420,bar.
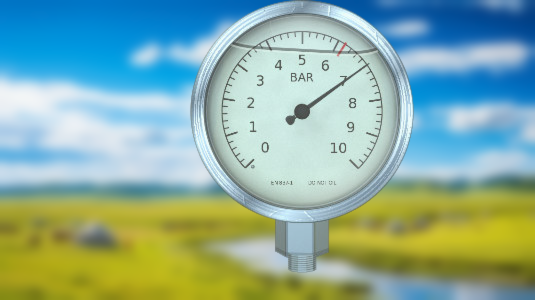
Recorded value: 7,bar
